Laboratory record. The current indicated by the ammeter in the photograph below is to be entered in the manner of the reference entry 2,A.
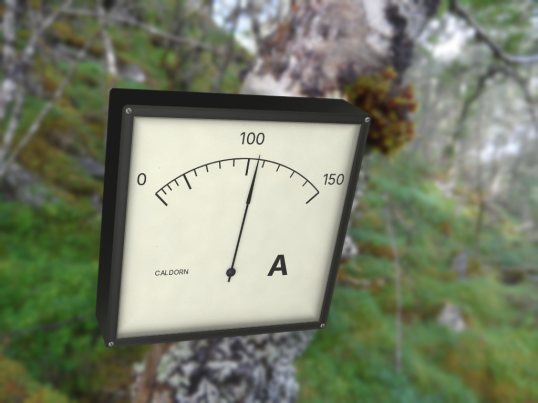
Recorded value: 105,A
